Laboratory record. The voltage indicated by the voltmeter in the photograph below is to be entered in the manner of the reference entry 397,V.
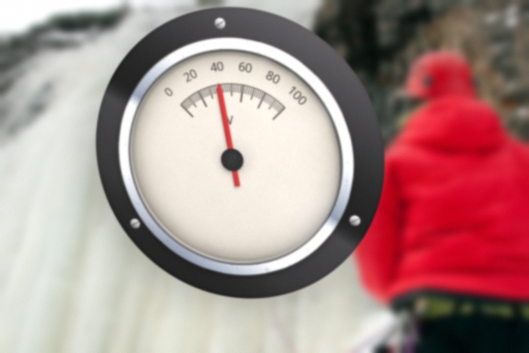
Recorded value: 40,V
